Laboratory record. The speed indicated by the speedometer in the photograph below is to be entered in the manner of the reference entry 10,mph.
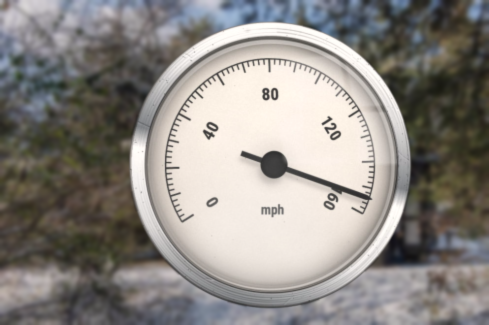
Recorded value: 154,mph
